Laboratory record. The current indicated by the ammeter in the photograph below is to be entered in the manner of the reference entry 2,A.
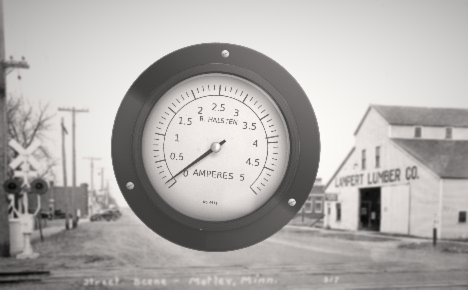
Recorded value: 0.1,A
